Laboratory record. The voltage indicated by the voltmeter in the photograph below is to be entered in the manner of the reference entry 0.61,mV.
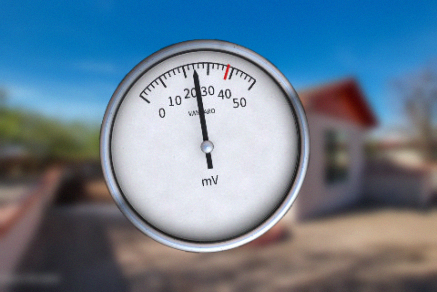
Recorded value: 24,mV
